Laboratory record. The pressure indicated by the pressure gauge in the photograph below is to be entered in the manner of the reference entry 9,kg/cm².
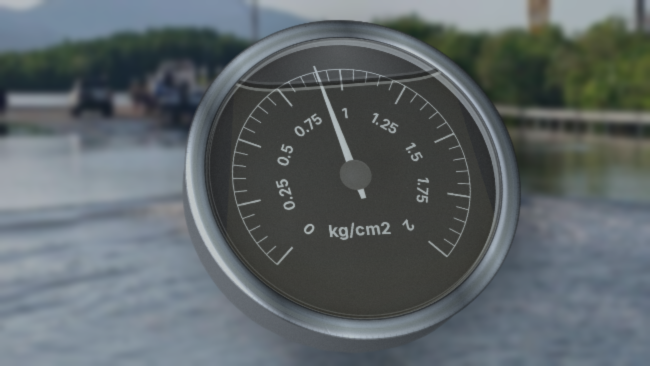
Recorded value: 0.9,kg/cm²
